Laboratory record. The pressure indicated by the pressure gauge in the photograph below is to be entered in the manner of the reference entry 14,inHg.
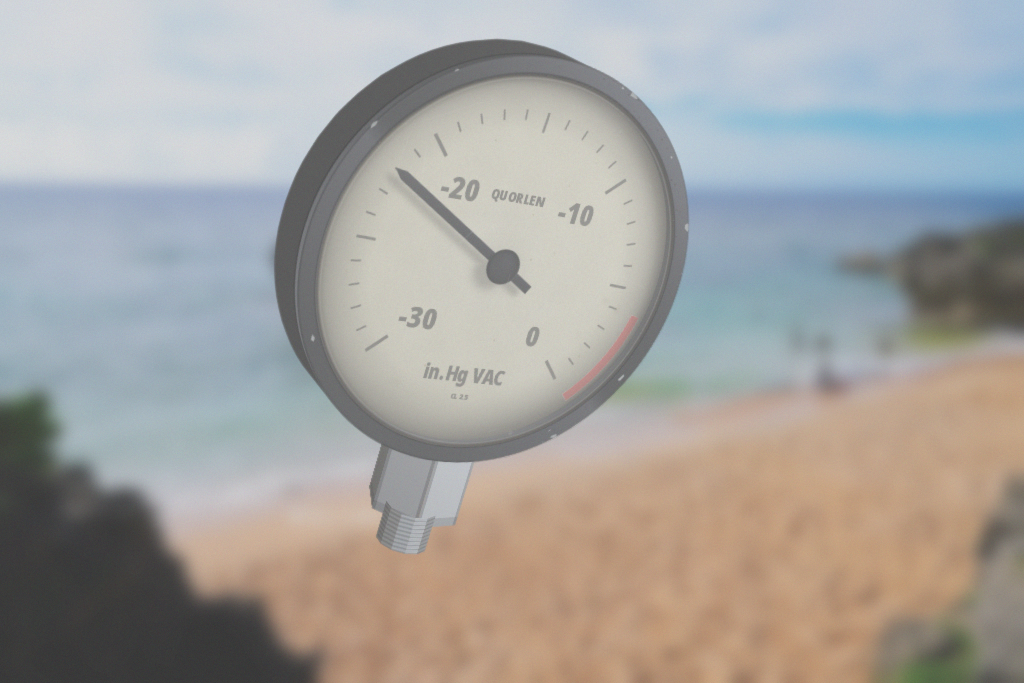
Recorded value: -22,inHg
